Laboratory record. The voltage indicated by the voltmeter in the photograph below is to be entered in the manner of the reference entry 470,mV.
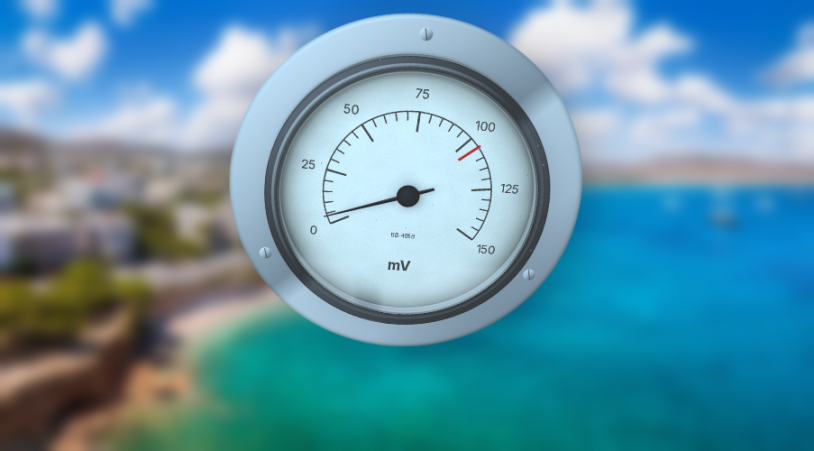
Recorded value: 5,mV
